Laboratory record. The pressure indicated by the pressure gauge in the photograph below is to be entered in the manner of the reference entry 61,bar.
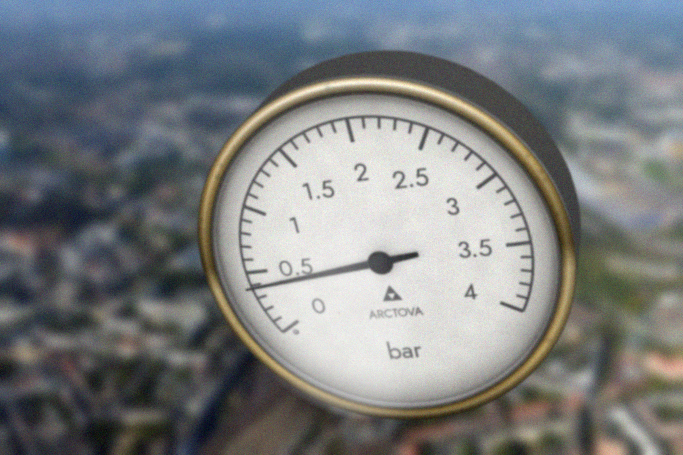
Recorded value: 0.4,bar
